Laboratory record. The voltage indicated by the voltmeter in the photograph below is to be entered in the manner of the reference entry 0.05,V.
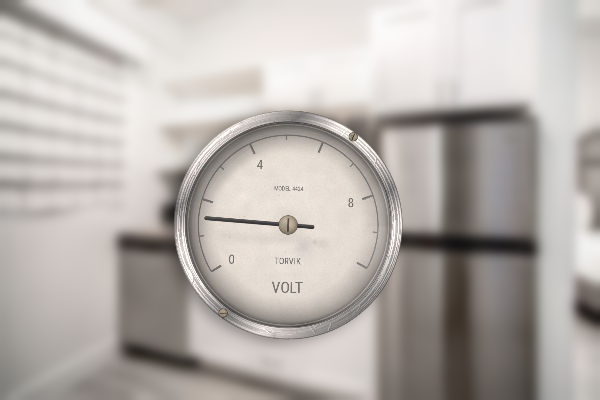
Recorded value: 1.5,V
